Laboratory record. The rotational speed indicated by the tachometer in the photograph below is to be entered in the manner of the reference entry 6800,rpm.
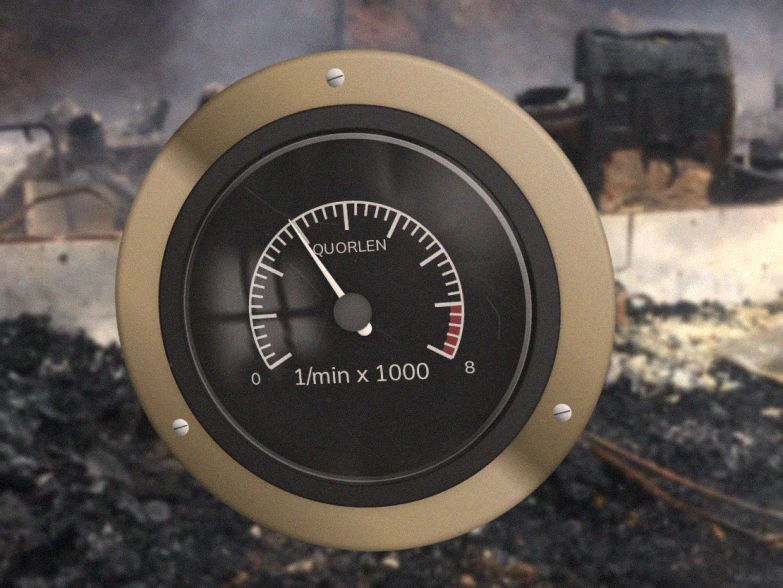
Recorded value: 3000,rpm
